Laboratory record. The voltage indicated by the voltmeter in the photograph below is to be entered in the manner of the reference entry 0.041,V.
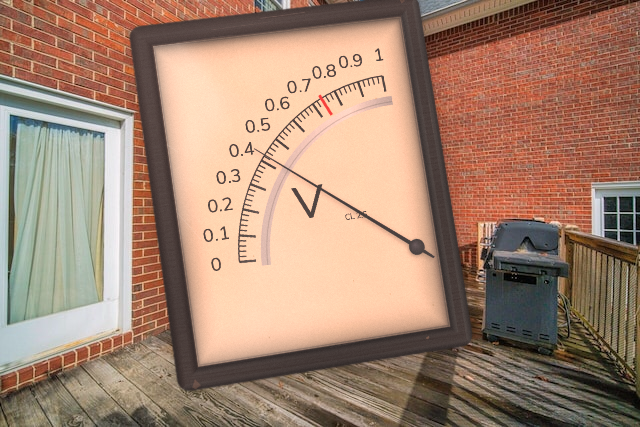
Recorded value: 0.42,V
